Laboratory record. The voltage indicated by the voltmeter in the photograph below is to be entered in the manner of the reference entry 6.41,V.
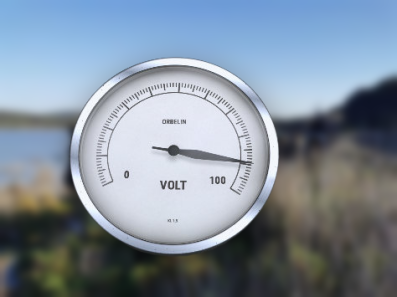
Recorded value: 90,V
